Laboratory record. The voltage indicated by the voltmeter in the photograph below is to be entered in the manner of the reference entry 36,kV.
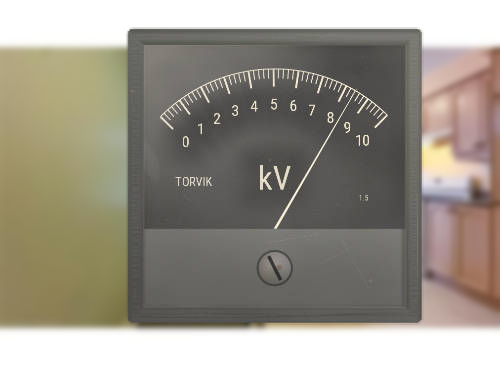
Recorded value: 8.4,kV
